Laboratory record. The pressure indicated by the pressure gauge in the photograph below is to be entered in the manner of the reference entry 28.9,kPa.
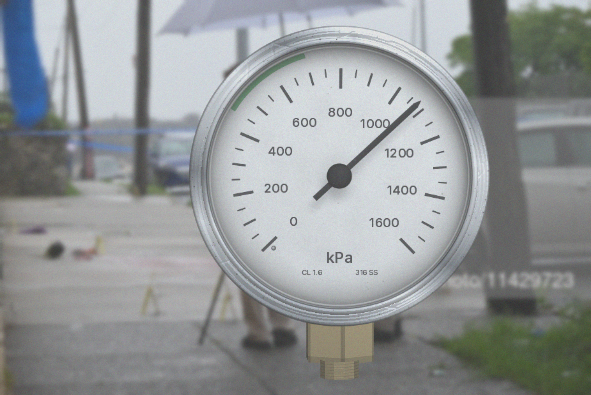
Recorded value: 1075,kPa
